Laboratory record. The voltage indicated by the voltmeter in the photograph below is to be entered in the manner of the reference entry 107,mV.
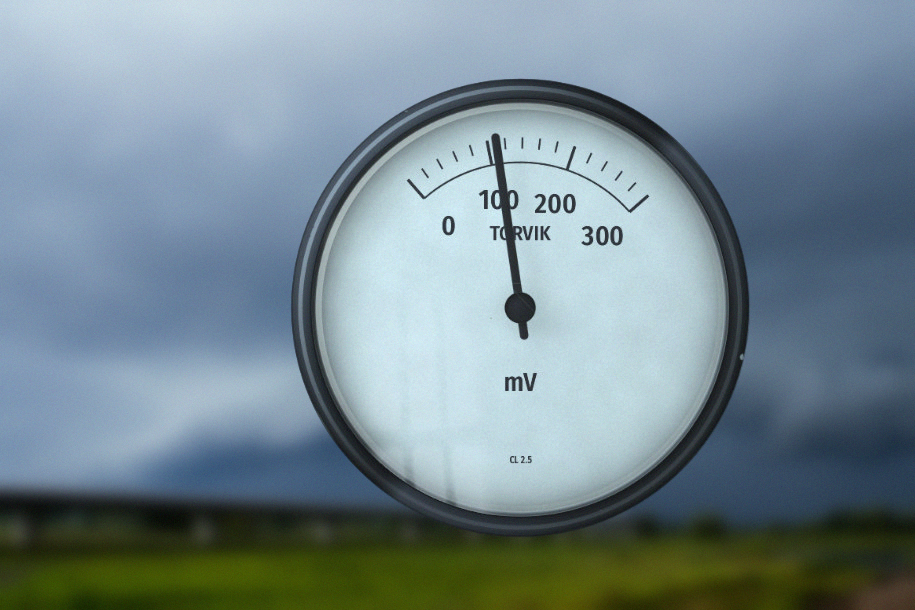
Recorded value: 110,mV
